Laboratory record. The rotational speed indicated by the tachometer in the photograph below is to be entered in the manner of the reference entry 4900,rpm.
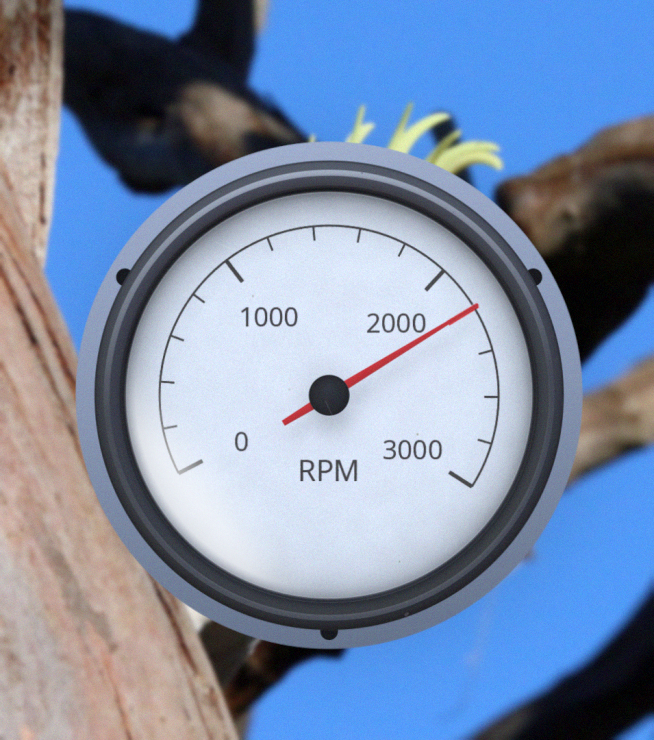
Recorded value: 2200,rpm
